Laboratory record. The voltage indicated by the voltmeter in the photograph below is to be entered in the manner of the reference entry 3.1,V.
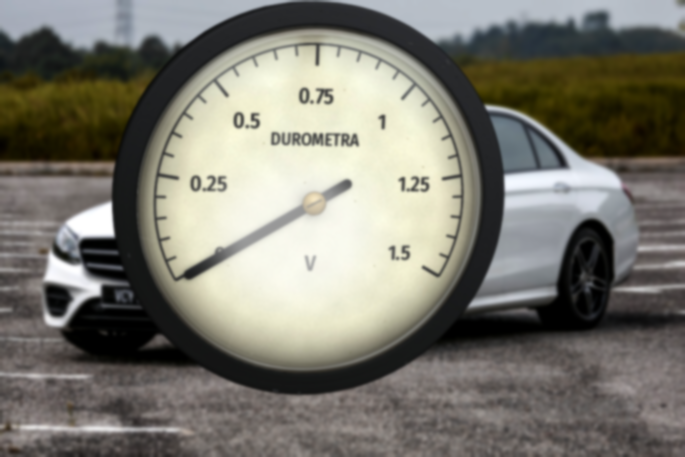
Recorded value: 0,V
